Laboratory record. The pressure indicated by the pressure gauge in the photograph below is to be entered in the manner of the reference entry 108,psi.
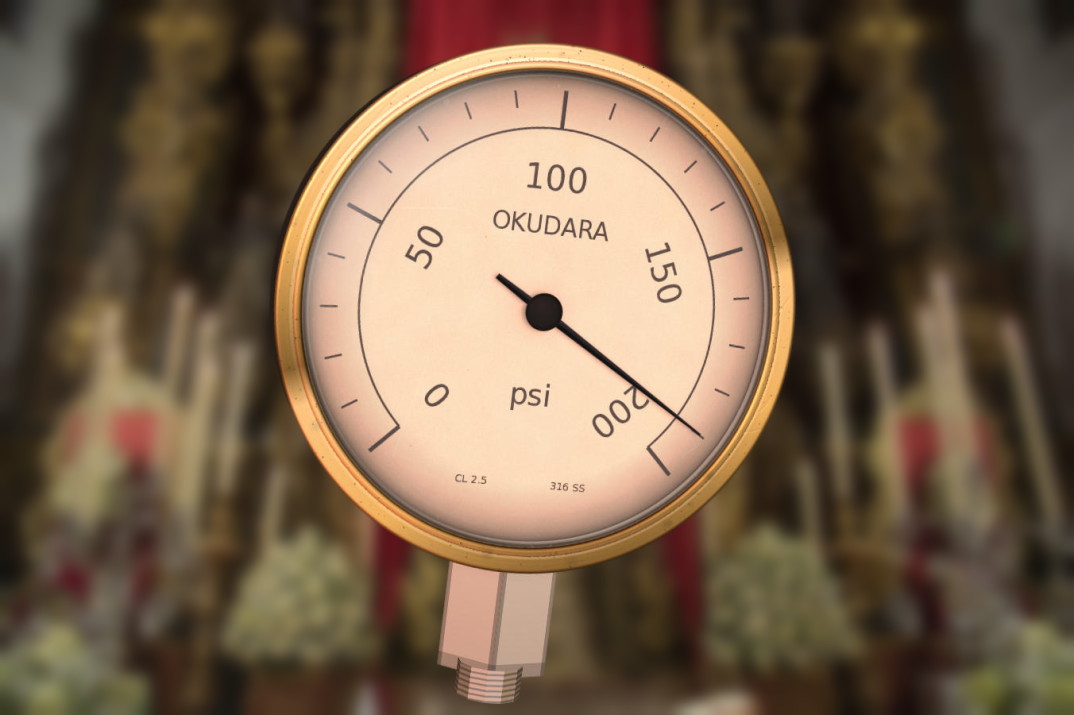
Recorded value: 190,psi
